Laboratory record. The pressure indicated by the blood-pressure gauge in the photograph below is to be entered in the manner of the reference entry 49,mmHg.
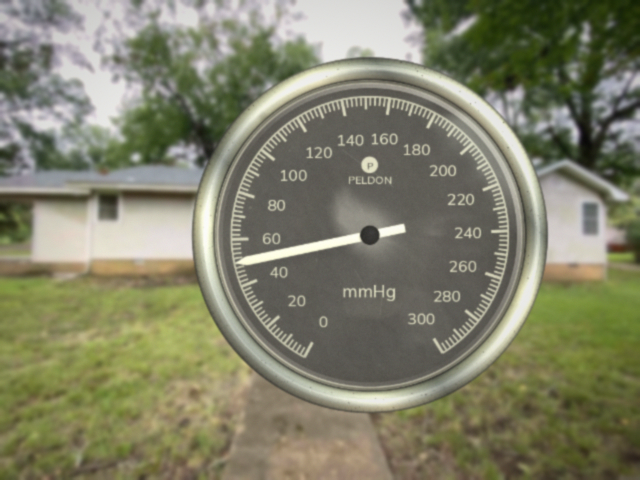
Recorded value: 50,mmHg
